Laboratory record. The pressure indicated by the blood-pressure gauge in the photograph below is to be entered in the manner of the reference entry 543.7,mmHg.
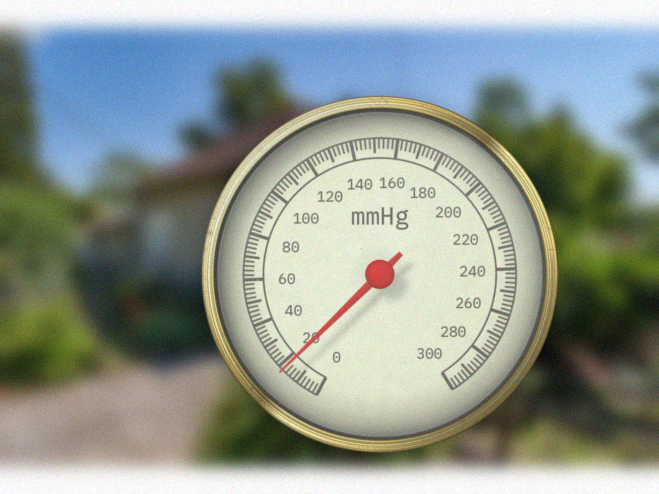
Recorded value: 18,mmHg
